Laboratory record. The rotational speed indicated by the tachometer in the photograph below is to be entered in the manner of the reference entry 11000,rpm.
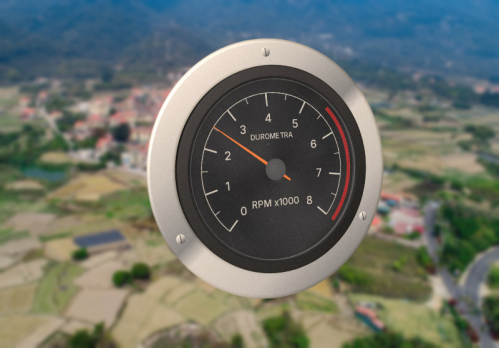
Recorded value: 2500,rpm
